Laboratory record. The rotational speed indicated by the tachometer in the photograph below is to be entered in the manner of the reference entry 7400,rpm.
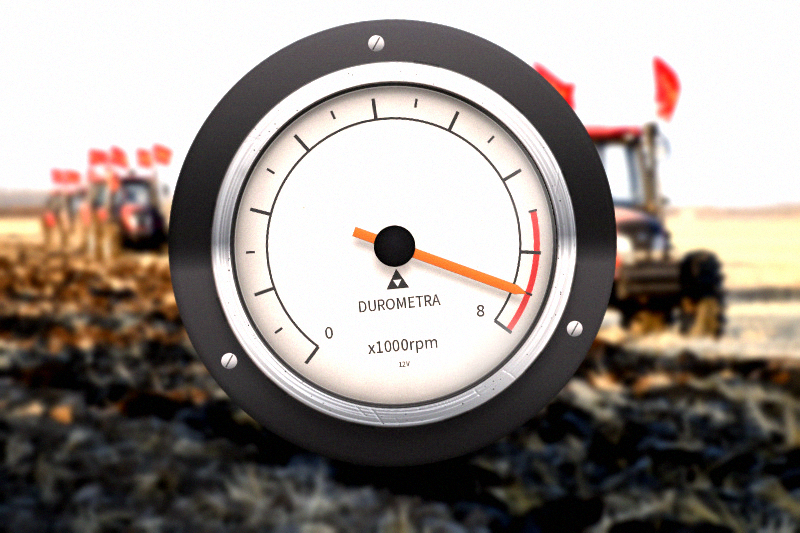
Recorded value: 7500,rpm
